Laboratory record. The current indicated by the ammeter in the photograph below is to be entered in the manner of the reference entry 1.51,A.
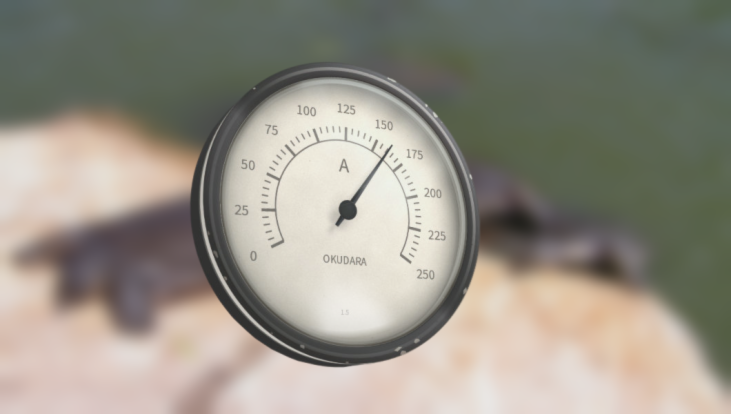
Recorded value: 160,A
